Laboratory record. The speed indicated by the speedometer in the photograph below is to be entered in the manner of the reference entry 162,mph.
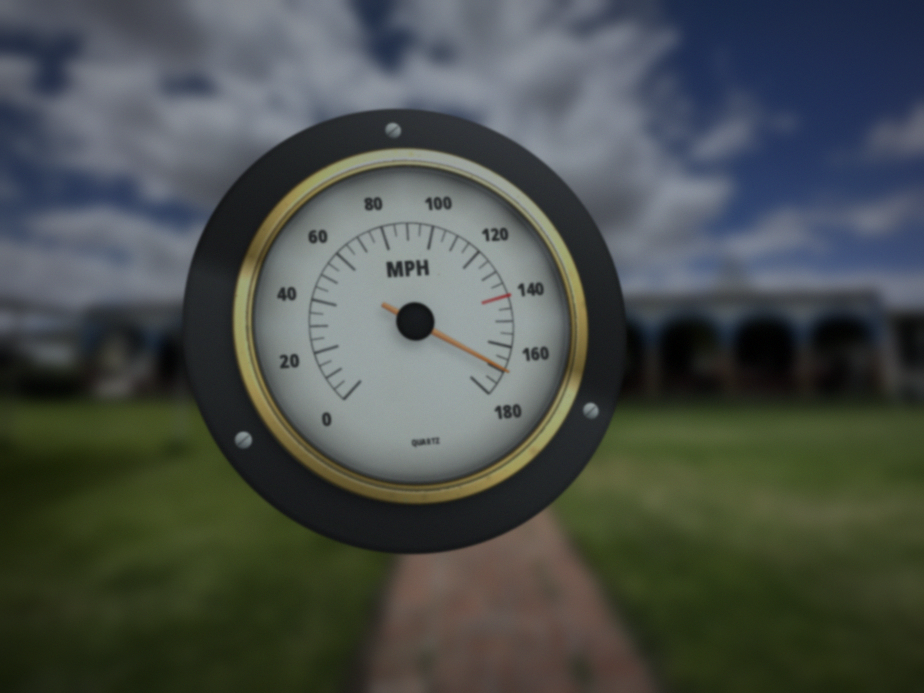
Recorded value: 170,mph
